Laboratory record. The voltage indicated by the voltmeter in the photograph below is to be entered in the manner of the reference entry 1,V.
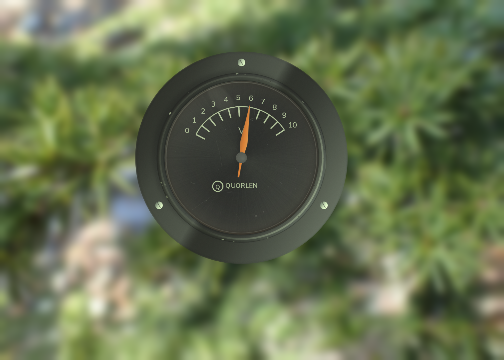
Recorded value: 6,V
